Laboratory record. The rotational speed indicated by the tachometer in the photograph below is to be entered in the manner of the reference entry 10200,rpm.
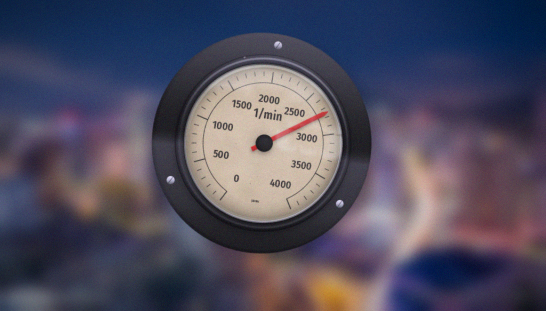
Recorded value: 2750,rpm
